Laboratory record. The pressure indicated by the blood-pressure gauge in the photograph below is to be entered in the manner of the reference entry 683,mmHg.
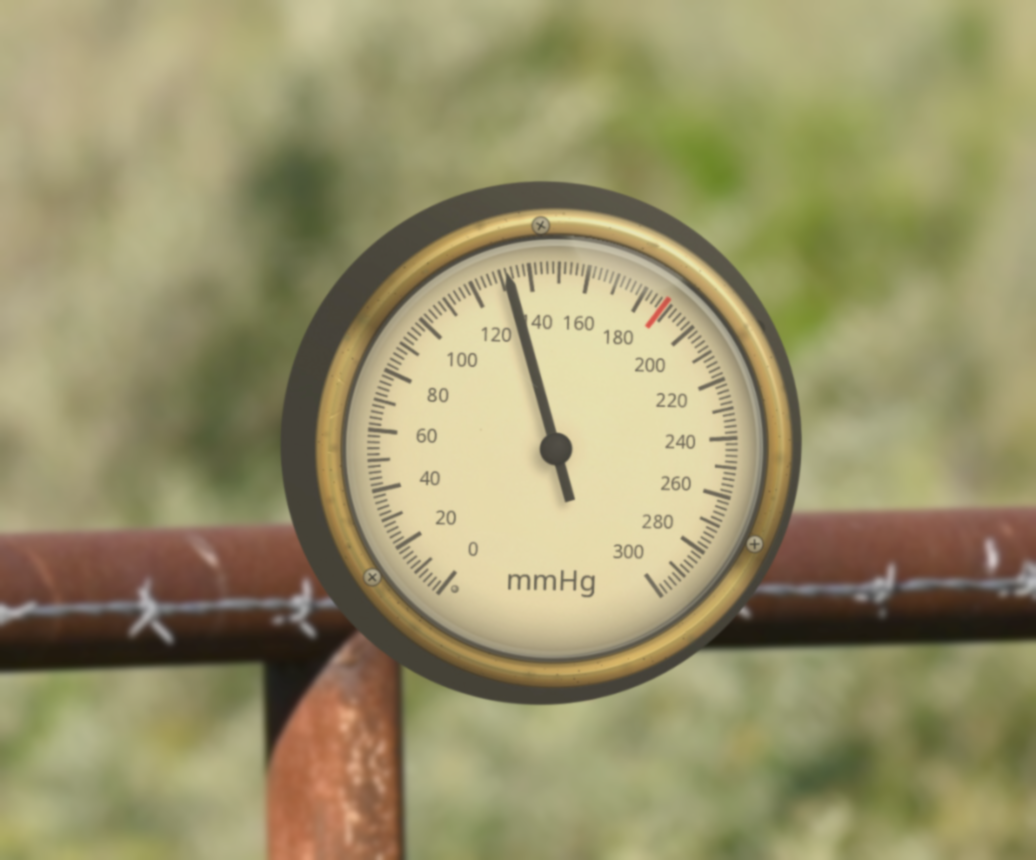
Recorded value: 132,mmHg
